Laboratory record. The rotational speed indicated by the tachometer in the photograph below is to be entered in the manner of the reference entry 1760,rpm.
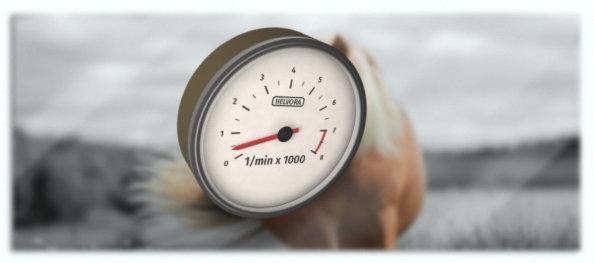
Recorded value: 500,rpm
